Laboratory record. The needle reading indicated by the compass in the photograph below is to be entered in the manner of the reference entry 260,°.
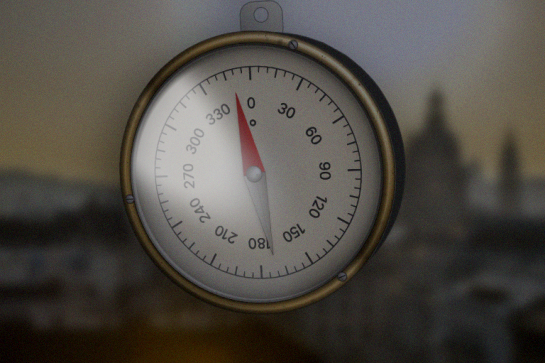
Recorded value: 350,°
